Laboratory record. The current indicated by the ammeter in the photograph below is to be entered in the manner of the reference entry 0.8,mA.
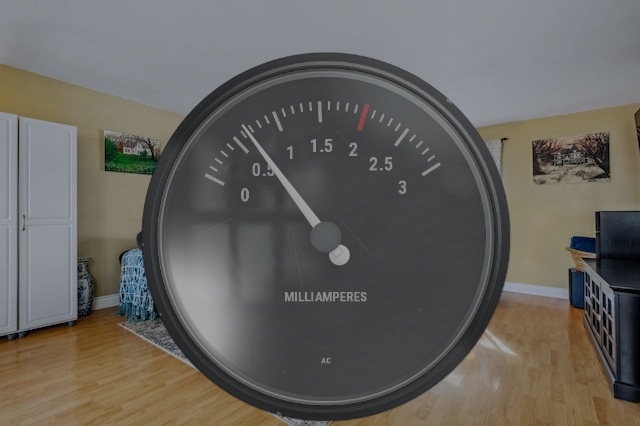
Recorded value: 0.65,mA
